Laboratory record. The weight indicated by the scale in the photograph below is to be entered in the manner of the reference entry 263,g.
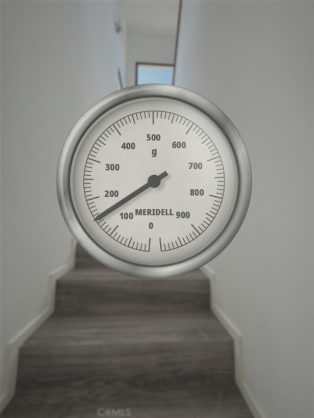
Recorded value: 150,g
